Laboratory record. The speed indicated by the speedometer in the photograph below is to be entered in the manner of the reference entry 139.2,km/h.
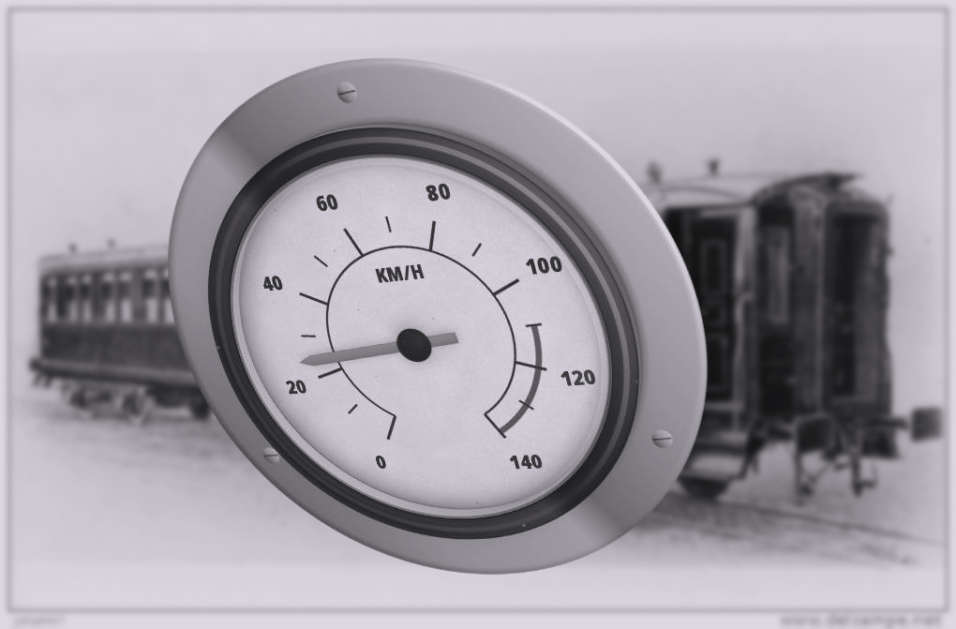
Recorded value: 25,km/h
